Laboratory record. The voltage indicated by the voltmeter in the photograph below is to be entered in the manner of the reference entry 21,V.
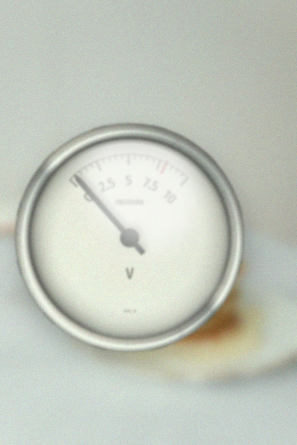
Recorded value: 0.5,V
